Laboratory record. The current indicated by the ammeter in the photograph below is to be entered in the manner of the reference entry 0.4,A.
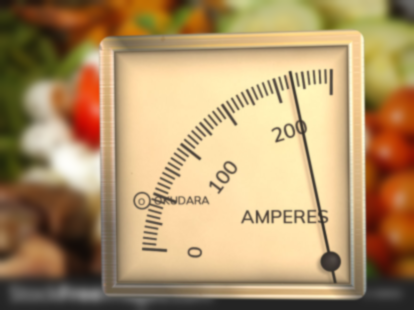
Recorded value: 215,A
